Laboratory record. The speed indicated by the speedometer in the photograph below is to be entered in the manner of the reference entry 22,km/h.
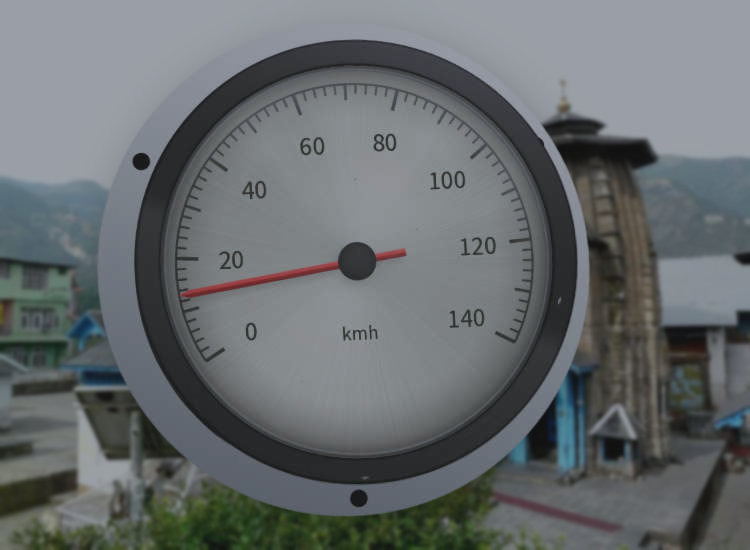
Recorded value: 13,km/h
